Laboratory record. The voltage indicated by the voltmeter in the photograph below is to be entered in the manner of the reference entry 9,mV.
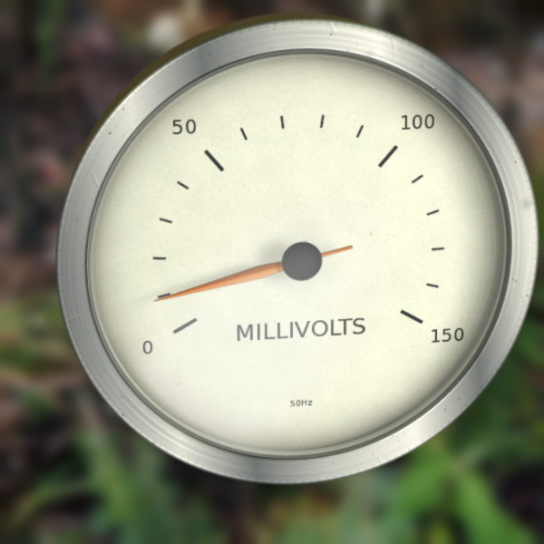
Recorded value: 10,mV
